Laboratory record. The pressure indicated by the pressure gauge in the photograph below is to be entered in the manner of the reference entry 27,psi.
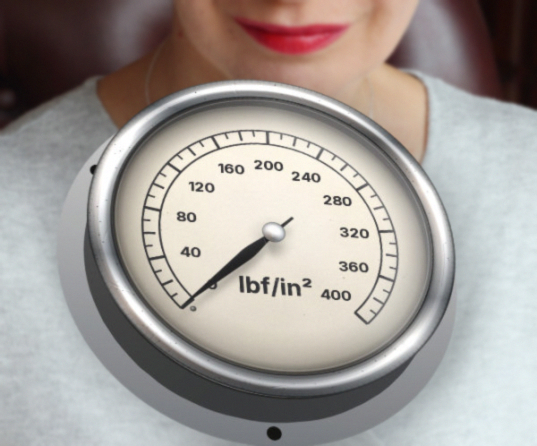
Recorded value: 0,psi
